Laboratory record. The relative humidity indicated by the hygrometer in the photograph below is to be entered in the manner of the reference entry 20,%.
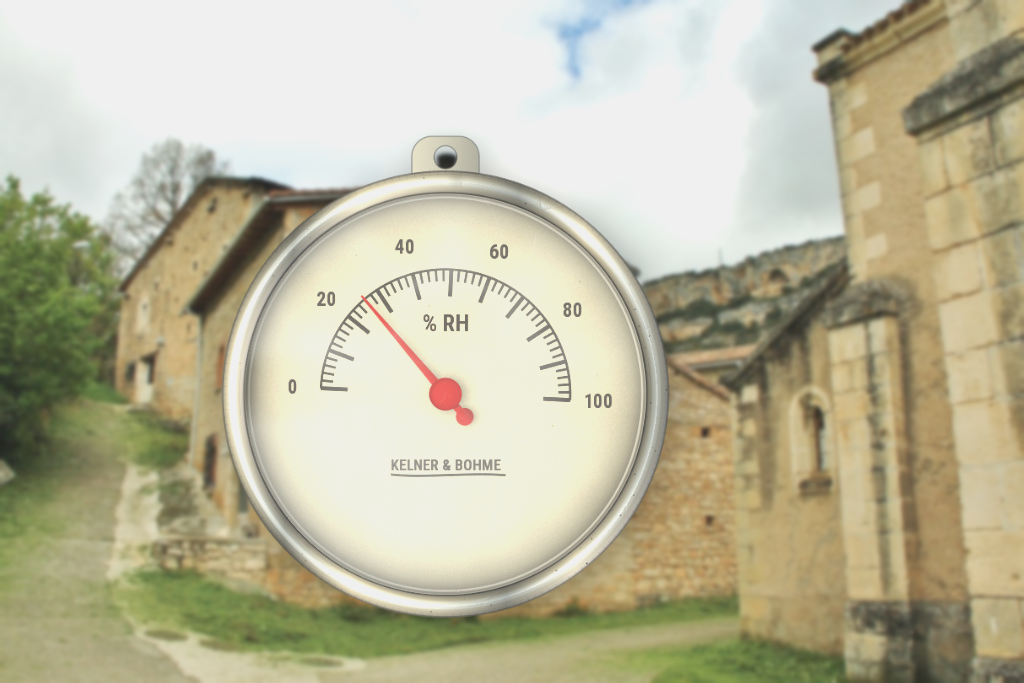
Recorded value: 26,%
